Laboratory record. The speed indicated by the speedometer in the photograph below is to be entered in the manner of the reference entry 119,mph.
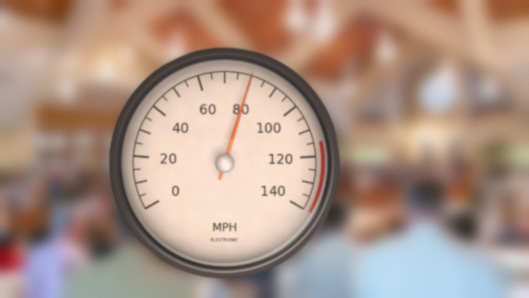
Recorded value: 80,mph
